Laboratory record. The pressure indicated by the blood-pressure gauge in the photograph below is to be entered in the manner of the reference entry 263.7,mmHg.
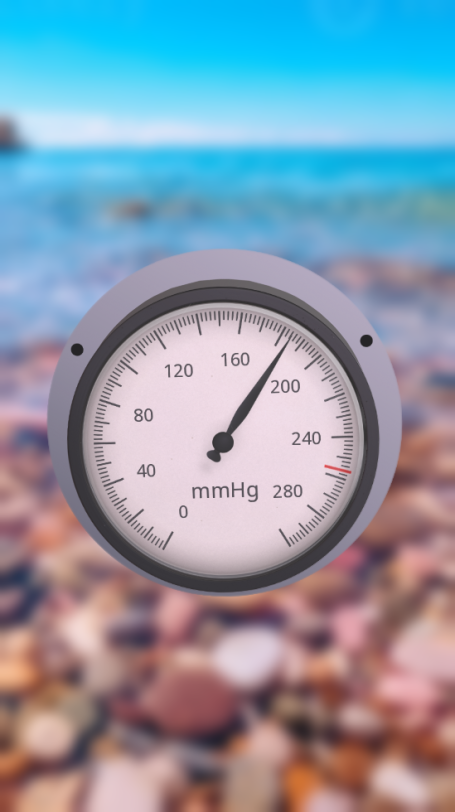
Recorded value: 184,mmHg
